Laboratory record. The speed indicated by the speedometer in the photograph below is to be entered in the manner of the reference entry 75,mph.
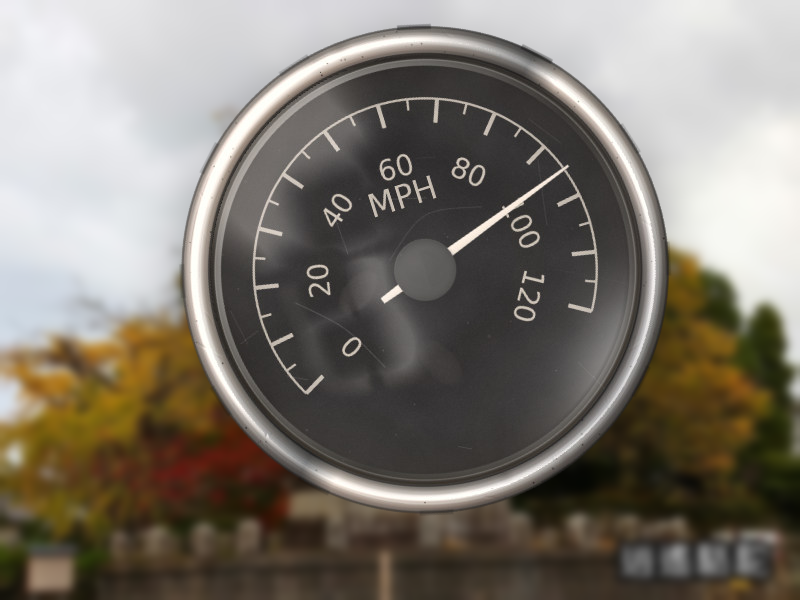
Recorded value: 95,mph
